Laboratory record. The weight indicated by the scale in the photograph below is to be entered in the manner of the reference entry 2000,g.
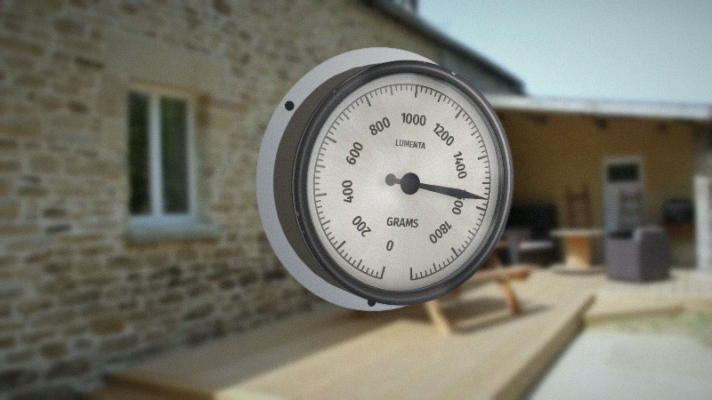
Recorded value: 1560,g
